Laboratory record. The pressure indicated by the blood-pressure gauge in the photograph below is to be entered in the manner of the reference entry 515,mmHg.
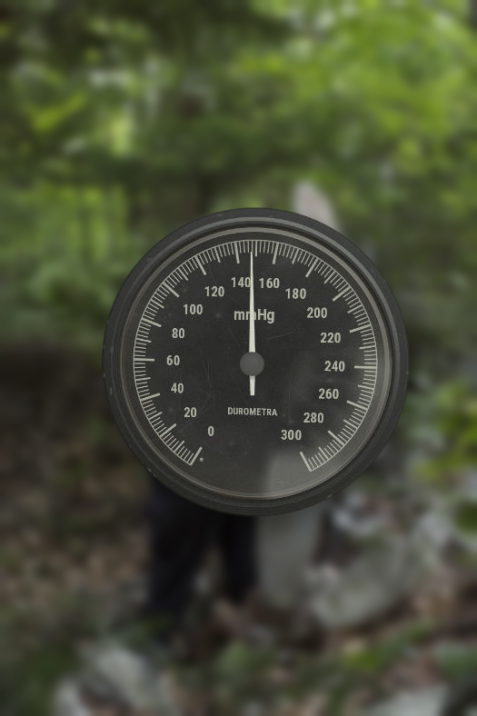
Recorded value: 148,mmHg
